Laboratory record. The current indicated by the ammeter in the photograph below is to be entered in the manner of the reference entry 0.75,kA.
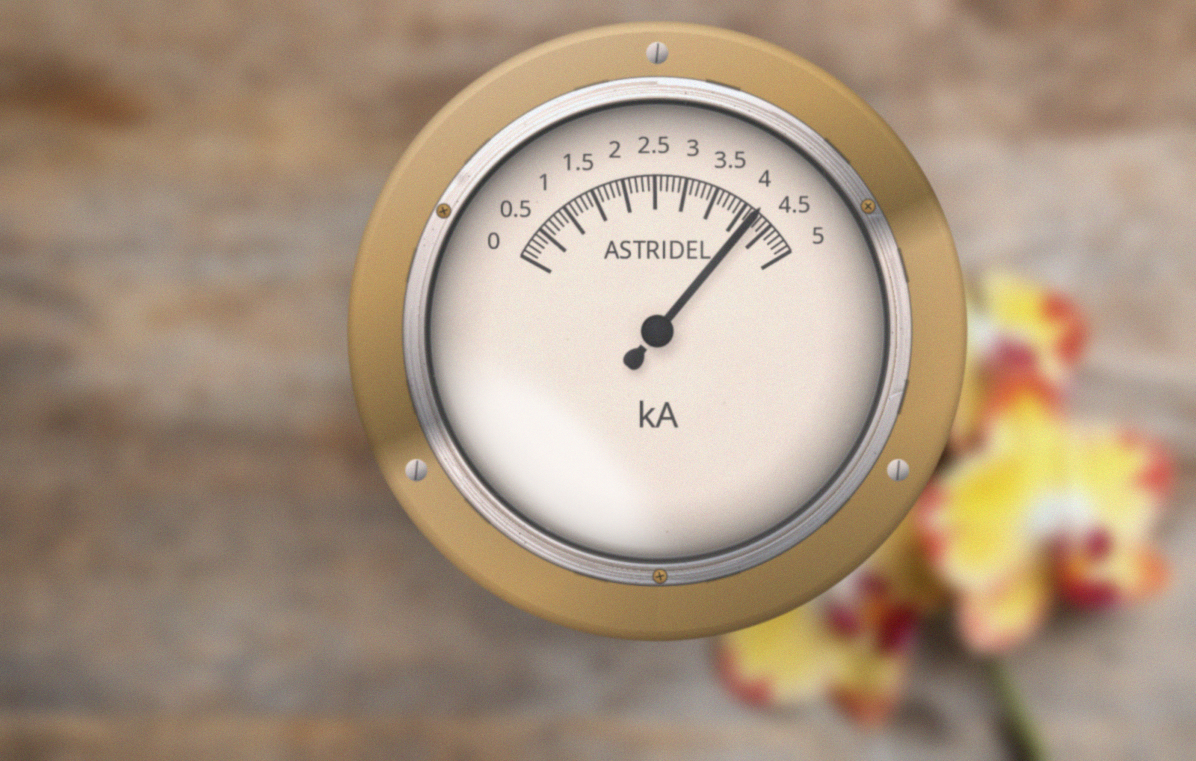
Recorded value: 4.2,kA
